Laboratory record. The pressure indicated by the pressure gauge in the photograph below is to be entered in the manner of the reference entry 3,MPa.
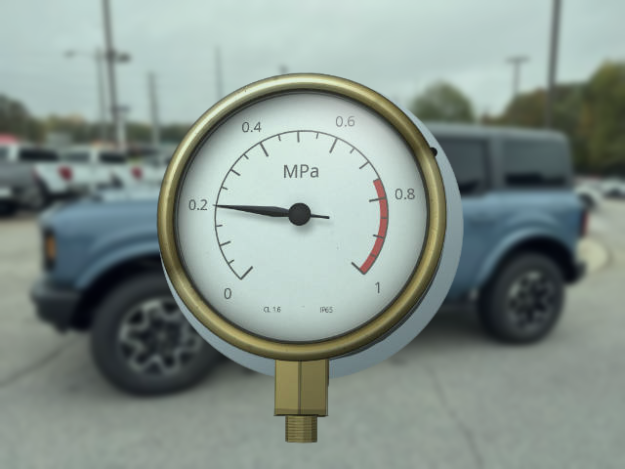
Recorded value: 0.2,MPa
